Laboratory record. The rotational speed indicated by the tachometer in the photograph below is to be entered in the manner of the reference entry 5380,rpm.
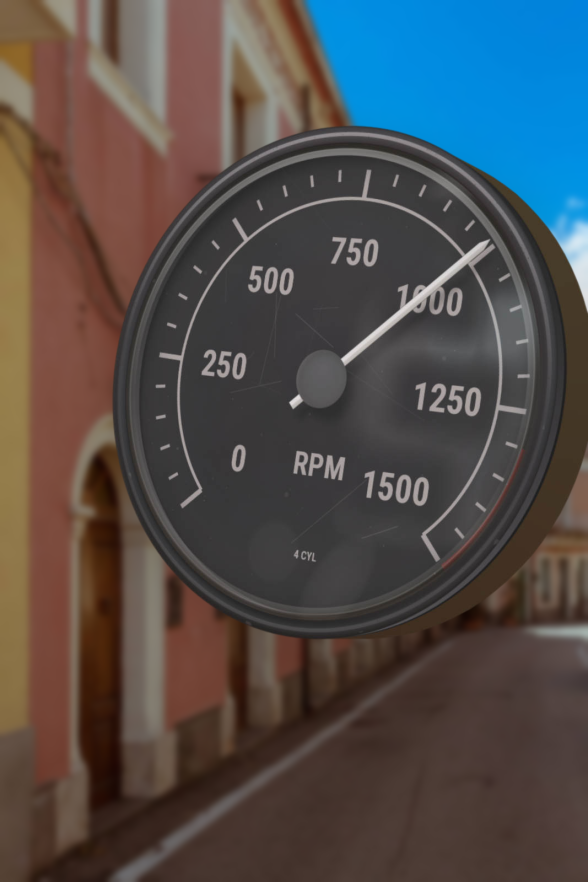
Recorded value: 1000,rpm
